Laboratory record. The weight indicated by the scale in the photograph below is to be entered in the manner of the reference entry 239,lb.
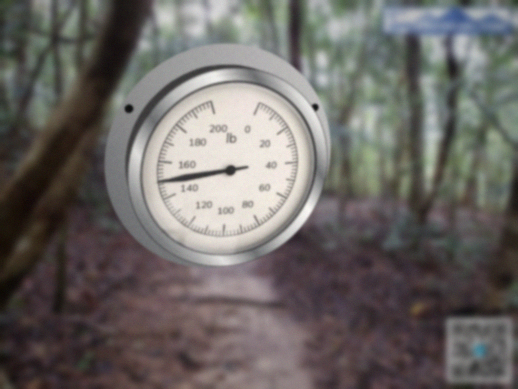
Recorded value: 150,lb
